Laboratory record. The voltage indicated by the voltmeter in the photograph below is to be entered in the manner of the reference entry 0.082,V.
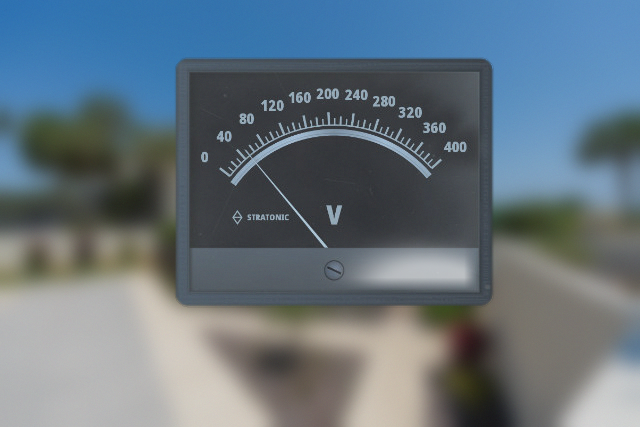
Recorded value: 50,V
